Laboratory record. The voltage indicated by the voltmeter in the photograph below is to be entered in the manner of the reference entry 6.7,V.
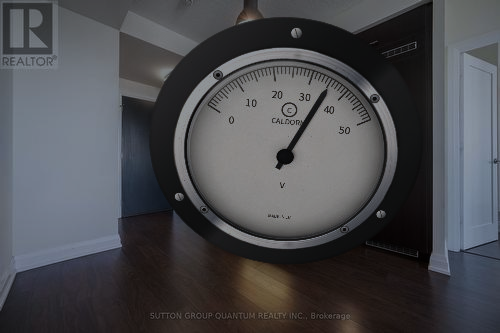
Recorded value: 35,V
